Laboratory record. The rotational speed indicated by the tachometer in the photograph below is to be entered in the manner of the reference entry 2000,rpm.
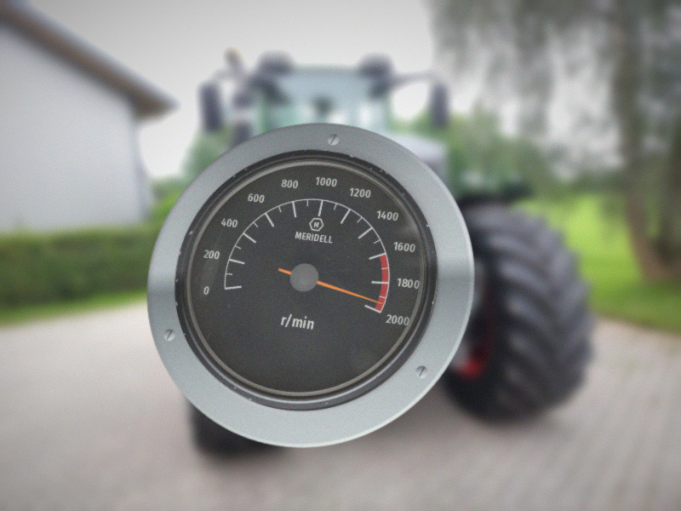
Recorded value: 1950,rpm
